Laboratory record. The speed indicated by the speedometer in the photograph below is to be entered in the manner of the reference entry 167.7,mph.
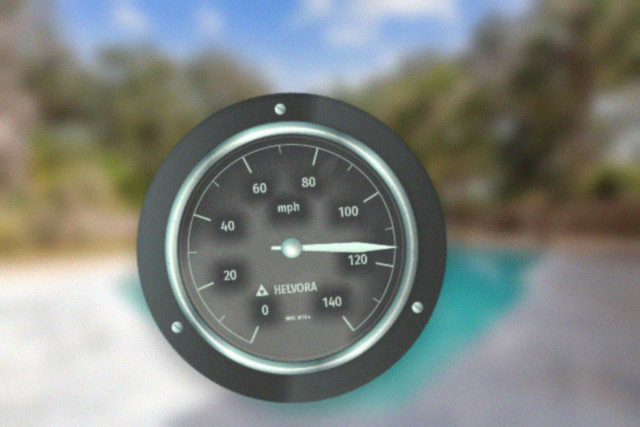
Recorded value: 115,mph
